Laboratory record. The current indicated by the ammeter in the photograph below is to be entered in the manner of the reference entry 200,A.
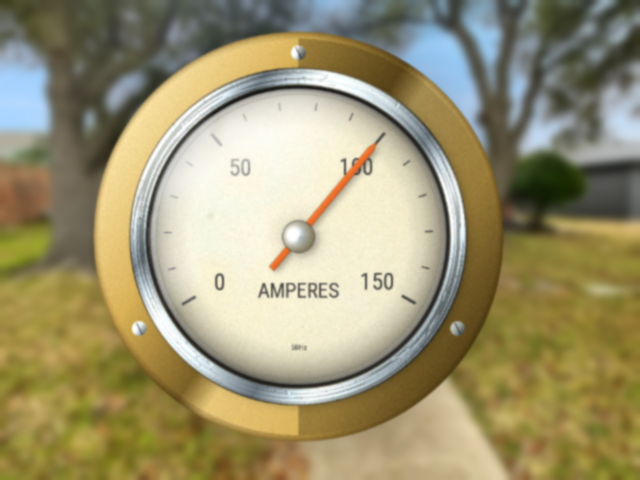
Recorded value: 100,A
